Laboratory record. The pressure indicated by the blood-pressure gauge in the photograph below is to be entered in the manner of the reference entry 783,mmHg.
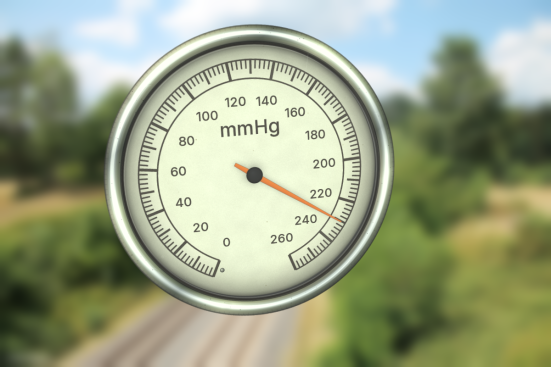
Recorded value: 230,mmHg
